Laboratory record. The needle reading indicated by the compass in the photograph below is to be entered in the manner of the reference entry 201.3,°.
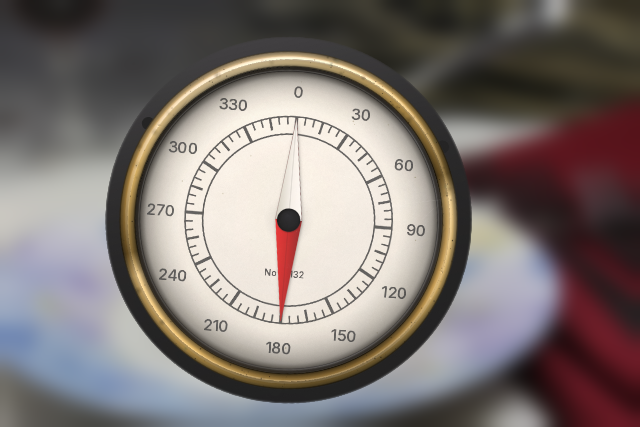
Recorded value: 180,°
